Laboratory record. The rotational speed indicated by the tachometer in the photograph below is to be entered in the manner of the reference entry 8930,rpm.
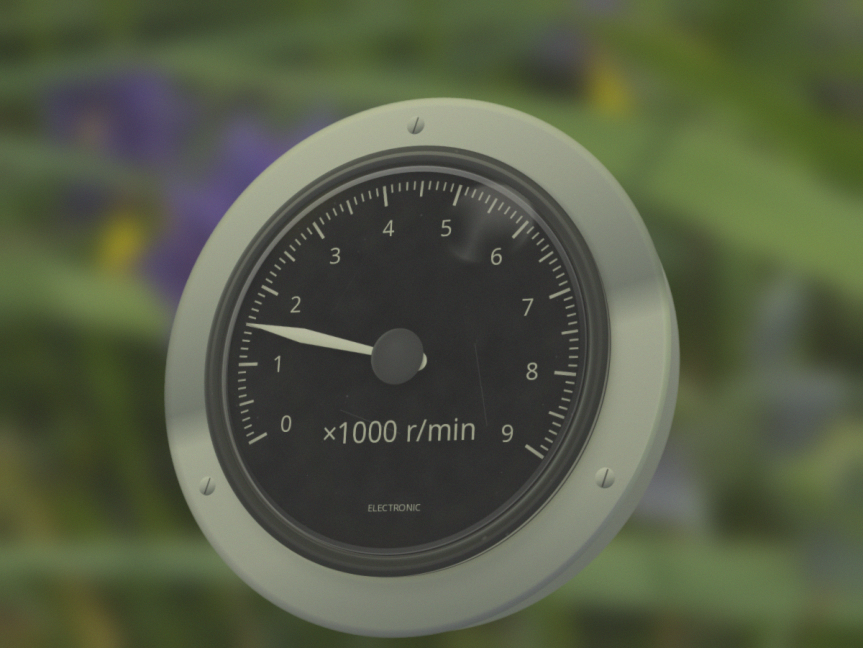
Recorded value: 1500,rpm
